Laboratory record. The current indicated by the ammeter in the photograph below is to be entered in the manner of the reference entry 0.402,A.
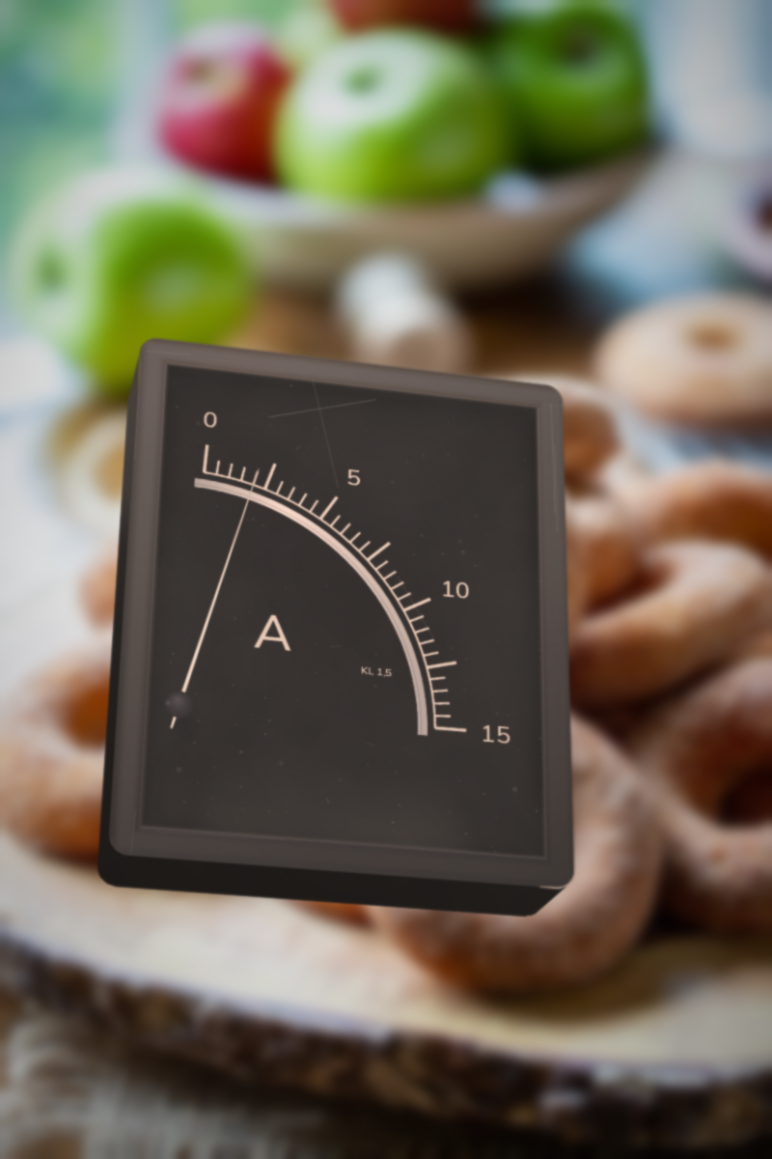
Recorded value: 2,A
